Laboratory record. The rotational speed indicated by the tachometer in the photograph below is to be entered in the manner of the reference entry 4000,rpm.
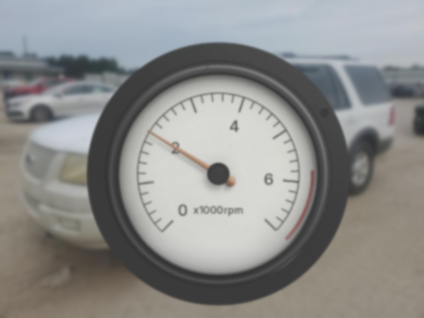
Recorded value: 2000,rpm
